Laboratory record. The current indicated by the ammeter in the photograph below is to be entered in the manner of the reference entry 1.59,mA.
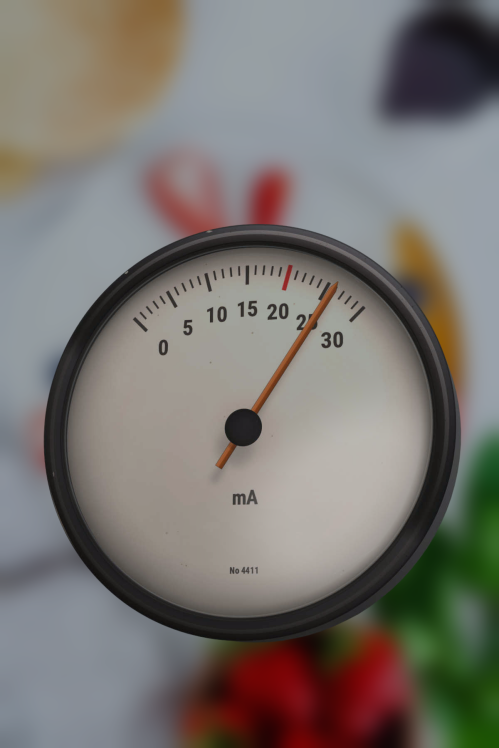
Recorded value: 26,mA
